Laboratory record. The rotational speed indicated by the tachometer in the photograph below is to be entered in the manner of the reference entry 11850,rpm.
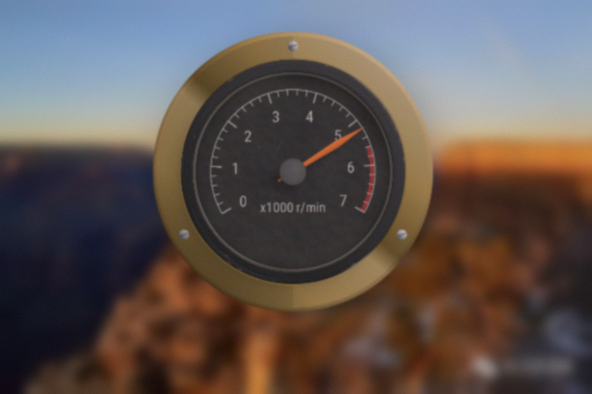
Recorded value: 5200,rpm
